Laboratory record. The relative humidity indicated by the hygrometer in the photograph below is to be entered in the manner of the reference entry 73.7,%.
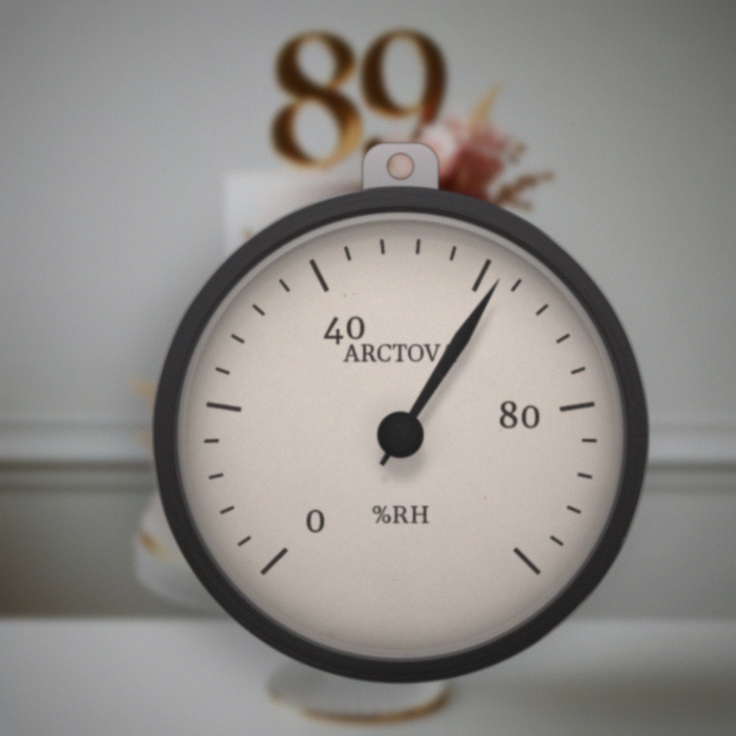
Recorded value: 62,%
